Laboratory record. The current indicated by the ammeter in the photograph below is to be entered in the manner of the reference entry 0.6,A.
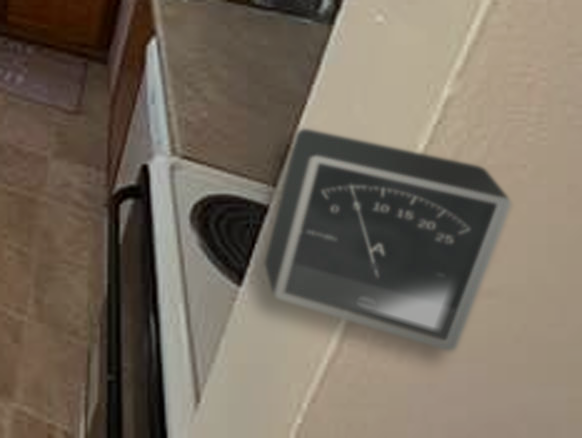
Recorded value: 5,A
